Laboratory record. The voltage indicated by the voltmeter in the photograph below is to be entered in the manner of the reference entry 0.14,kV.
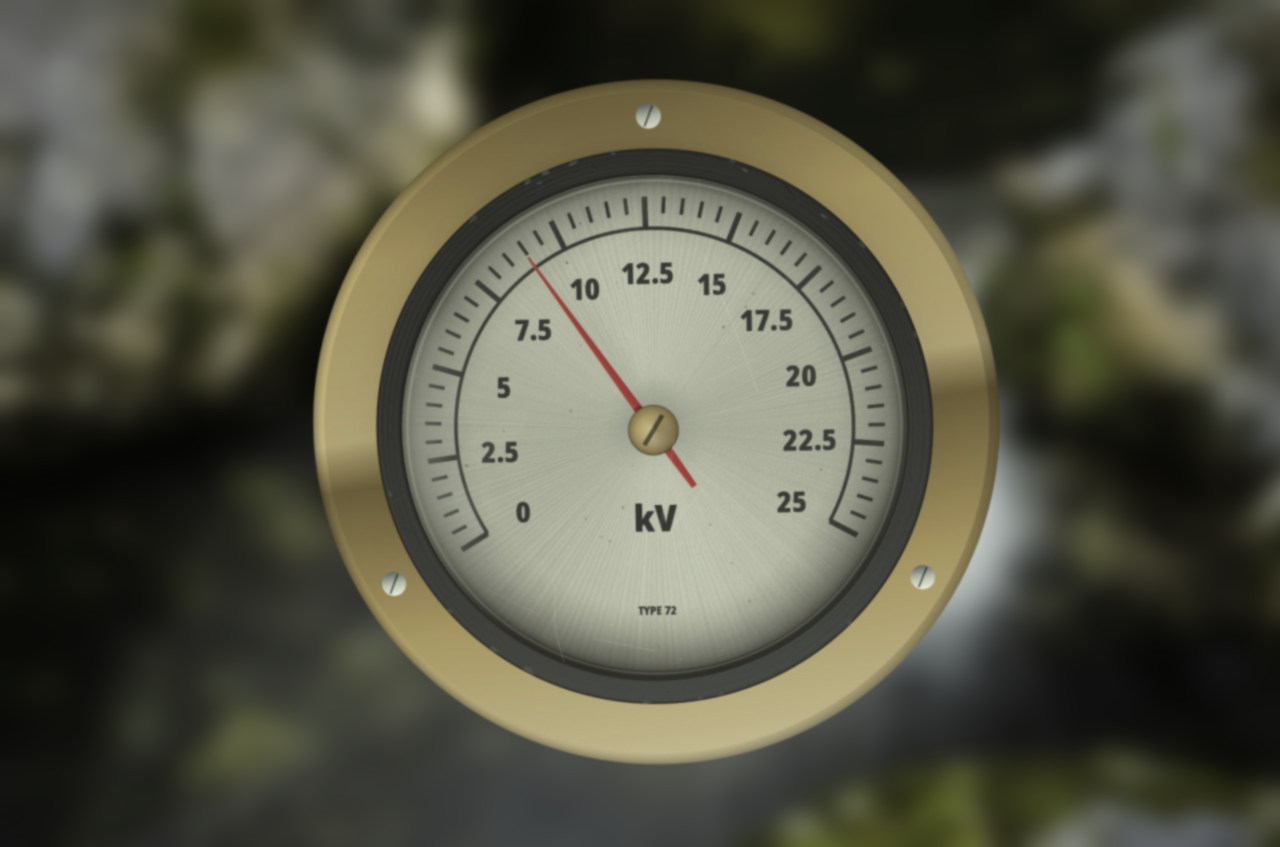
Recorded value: 9,kV
